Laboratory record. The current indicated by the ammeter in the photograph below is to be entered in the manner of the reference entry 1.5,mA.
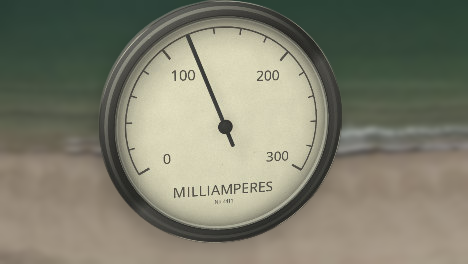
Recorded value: 120,mA
